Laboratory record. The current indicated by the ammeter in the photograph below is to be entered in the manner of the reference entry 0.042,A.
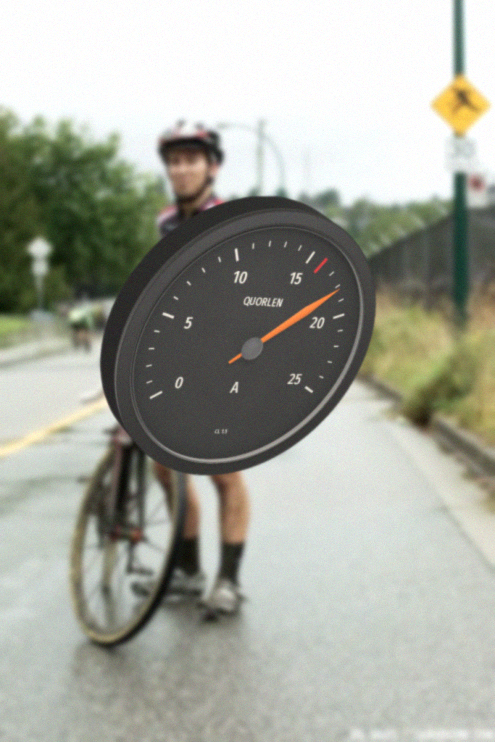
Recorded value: 18,A
